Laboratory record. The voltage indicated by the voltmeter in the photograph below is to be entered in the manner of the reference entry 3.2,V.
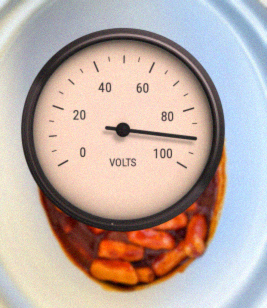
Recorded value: 90,V
